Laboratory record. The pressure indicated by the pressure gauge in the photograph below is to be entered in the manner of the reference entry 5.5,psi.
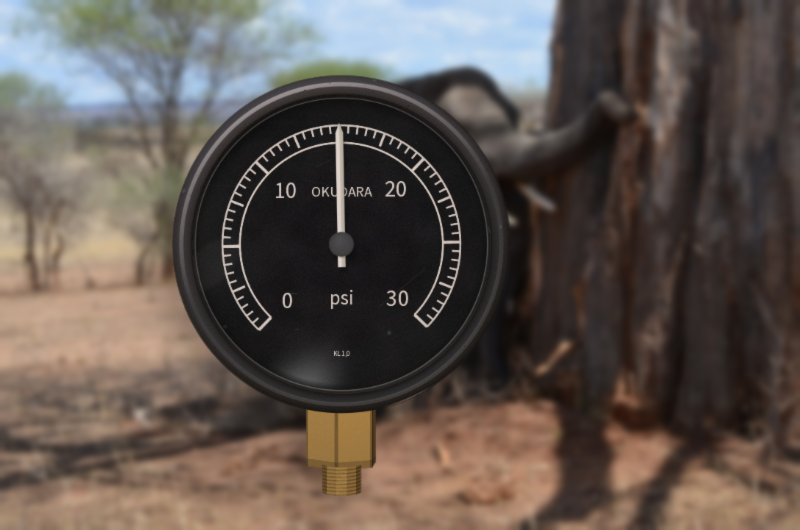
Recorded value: 15,psi
